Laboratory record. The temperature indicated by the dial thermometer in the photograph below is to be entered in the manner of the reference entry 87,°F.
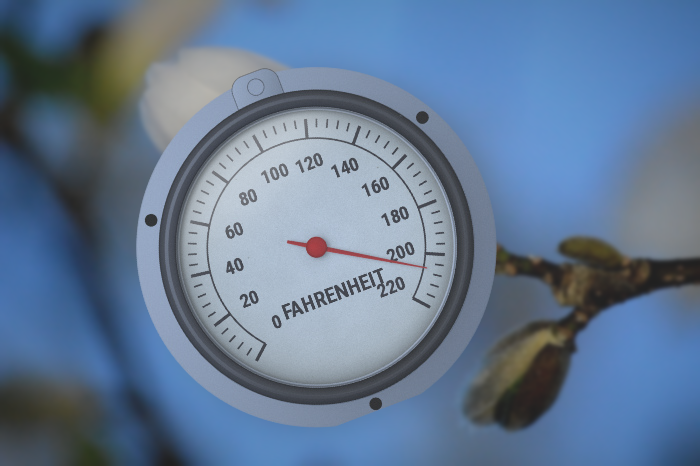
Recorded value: 206,°F
